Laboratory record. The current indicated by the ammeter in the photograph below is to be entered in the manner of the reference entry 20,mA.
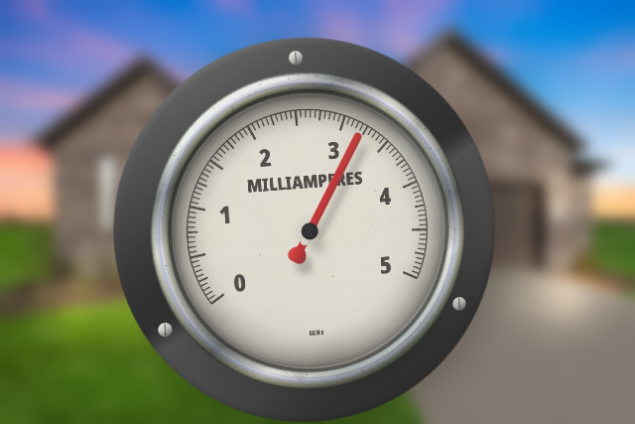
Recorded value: 3.2,mA
